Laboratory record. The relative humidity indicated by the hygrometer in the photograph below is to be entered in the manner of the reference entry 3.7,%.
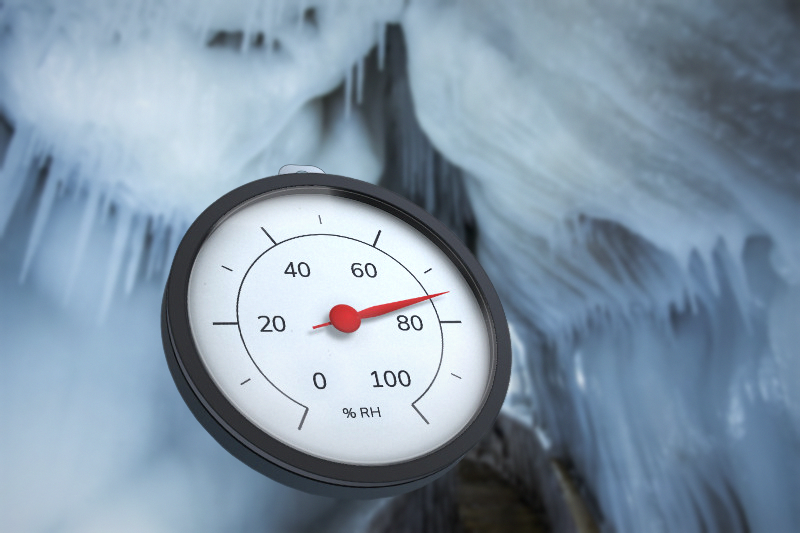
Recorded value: 75,%
